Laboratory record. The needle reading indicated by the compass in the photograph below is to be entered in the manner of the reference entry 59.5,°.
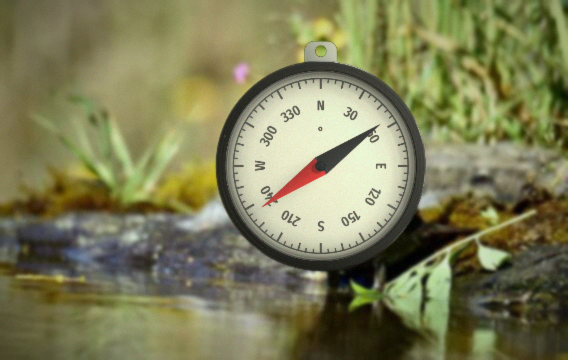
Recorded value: 235,°
